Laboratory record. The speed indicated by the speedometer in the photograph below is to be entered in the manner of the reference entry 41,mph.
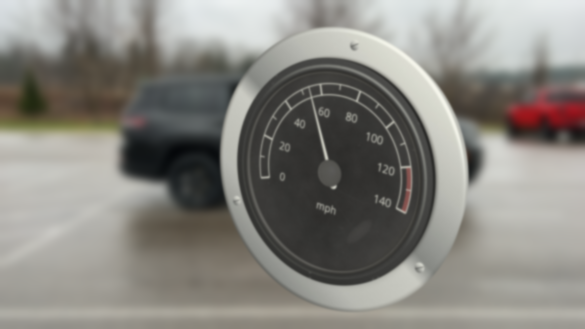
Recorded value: 55,mph
